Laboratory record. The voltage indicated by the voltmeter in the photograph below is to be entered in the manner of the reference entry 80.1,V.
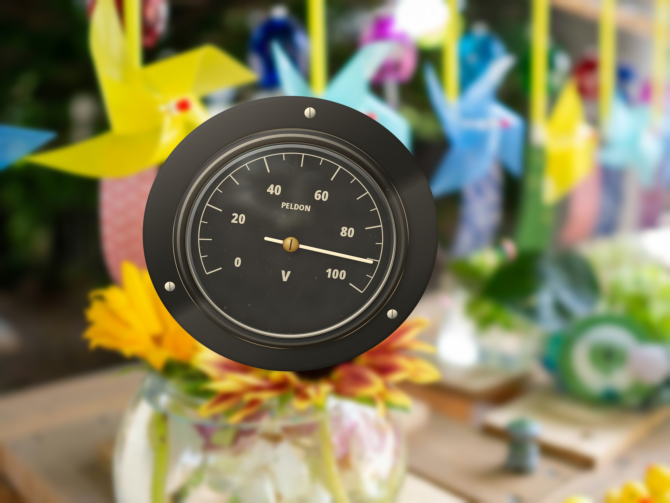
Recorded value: 90,V
